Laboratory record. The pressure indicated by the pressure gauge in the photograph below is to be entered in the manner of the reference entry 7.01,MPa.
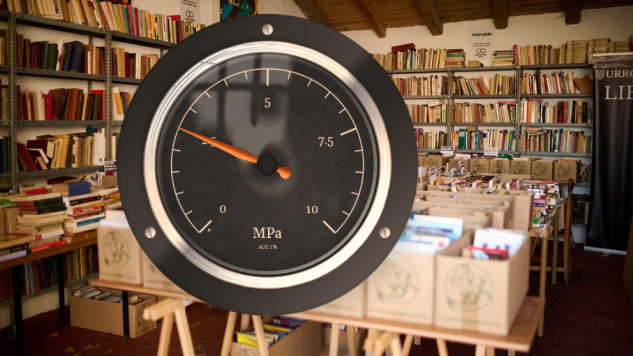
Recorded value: 2.5,MPa
